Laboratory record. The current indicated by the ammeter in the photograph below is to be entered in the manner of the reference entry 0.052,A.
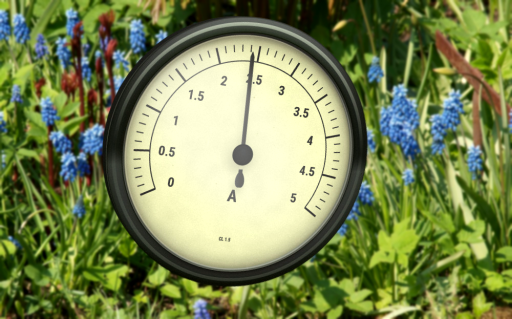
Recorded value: 2.4,A
